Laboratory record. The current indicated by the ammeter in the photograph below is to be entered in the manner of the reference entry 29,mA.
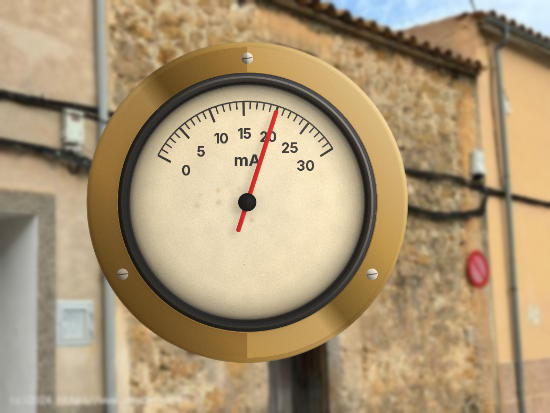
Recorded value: 20,mA
